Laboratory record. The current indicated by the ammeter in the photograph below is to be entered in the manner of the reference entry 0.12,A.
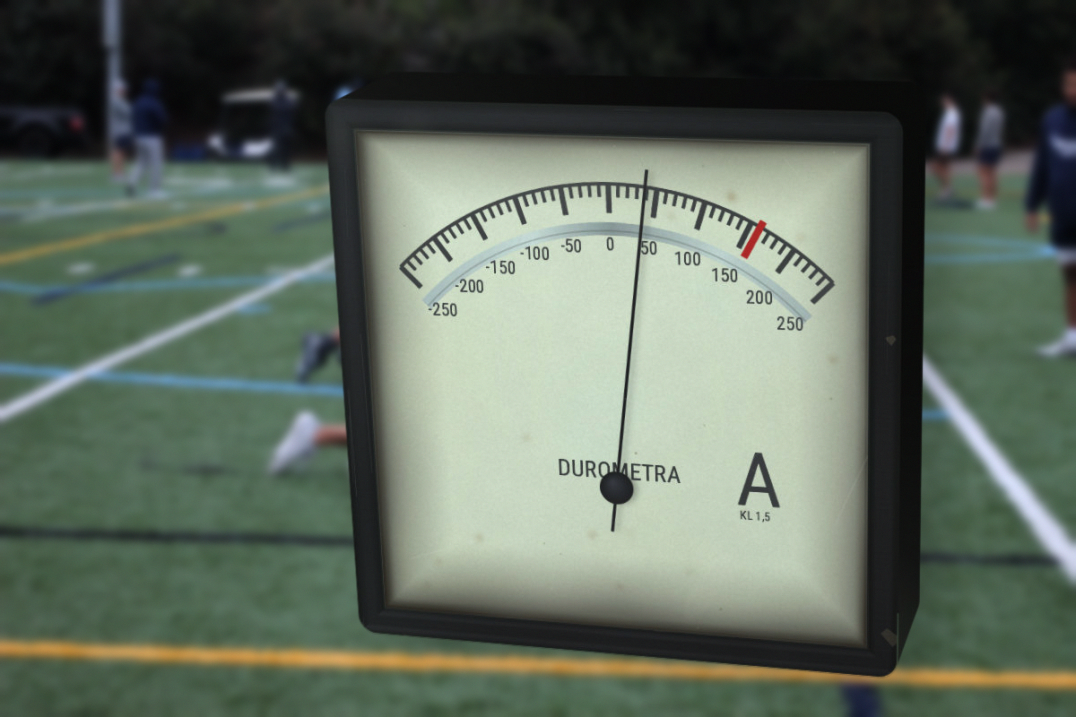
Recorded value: 40,A
